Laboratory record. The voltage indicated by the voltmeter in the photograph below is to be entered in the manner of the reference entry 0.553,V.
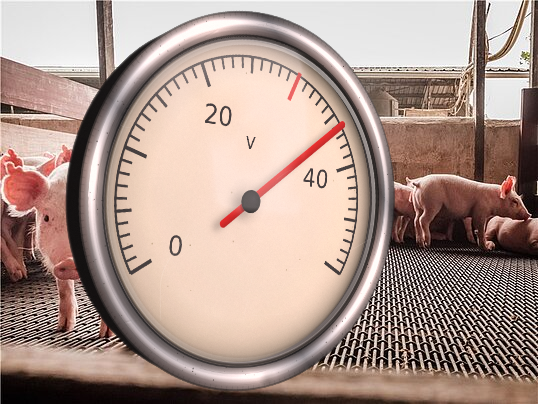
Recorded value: 36,V
